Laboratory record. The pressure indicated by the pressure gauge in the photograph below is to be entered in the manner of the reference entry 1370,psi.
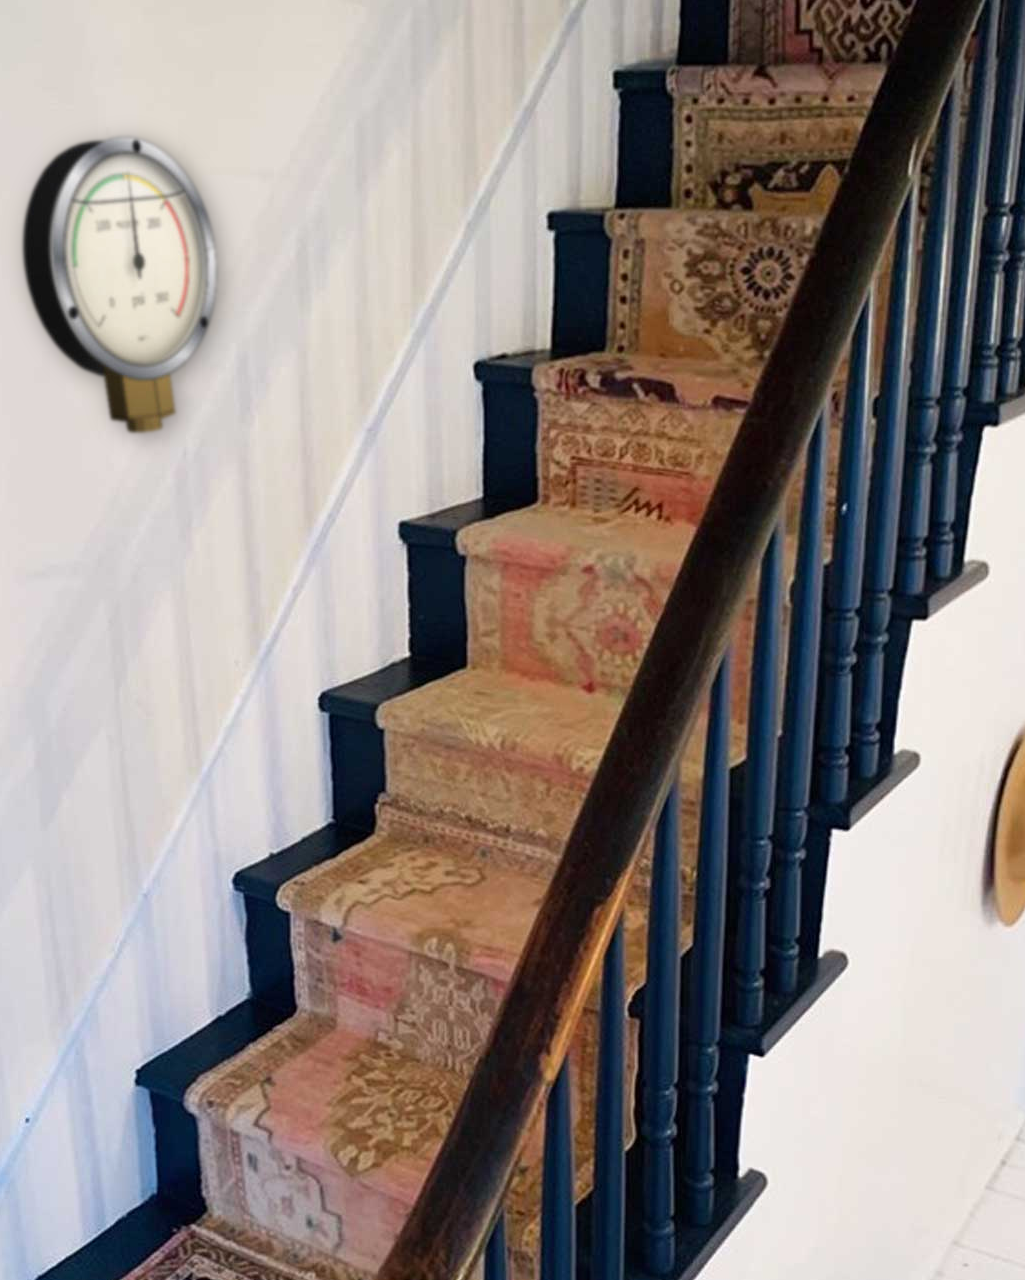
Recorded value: 150,psi
